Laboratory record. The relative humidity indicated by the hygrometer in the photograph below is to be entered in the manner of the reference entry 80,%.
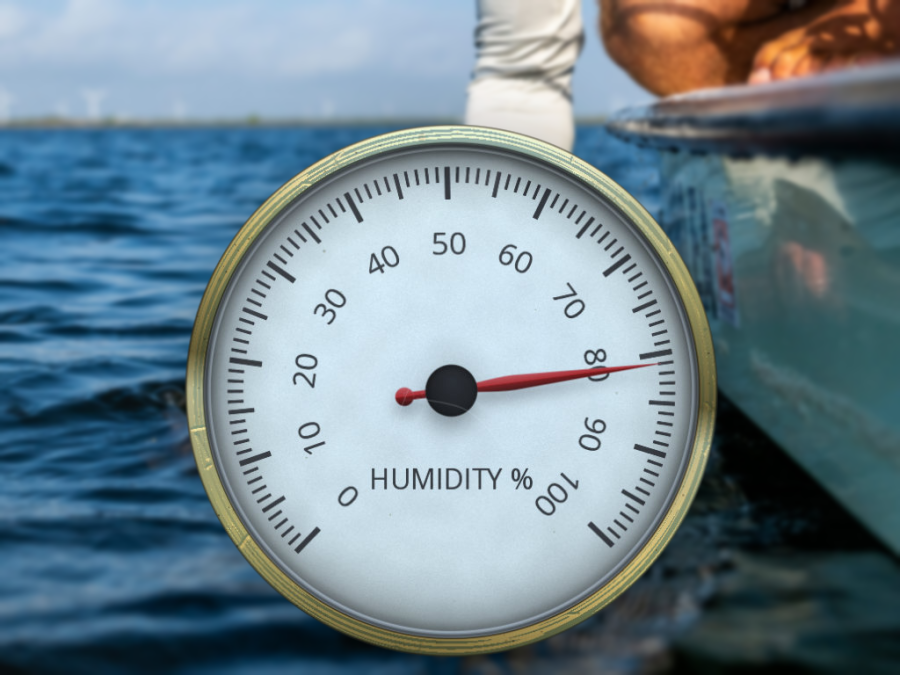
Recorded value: 81,%
